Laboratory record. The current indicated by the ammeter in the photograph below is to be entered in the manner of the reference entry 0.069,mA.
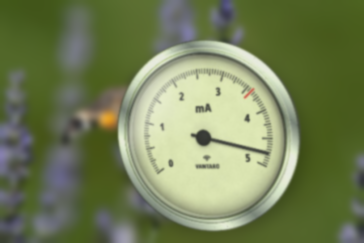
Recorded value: 4.75,mA
